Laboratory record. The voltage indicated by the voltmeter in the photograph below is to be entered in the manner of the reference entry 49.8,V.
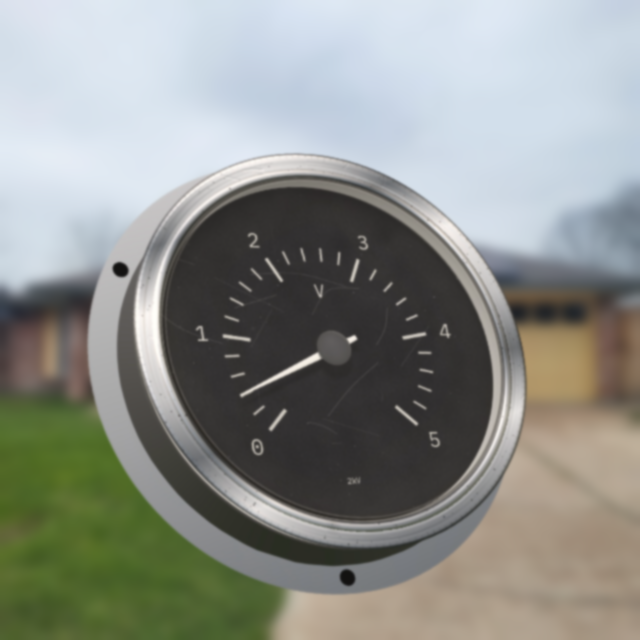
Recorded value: 0.4,V
